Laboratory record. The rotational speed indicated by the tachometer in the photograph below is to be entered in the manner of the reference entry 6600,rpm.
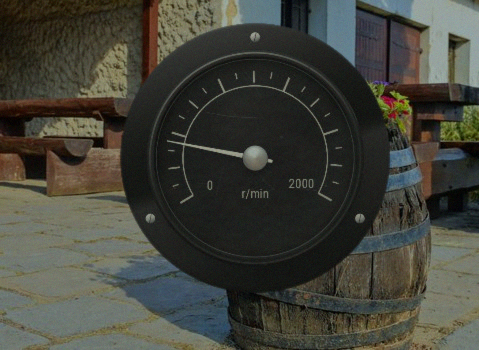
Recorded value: 350,rpm
